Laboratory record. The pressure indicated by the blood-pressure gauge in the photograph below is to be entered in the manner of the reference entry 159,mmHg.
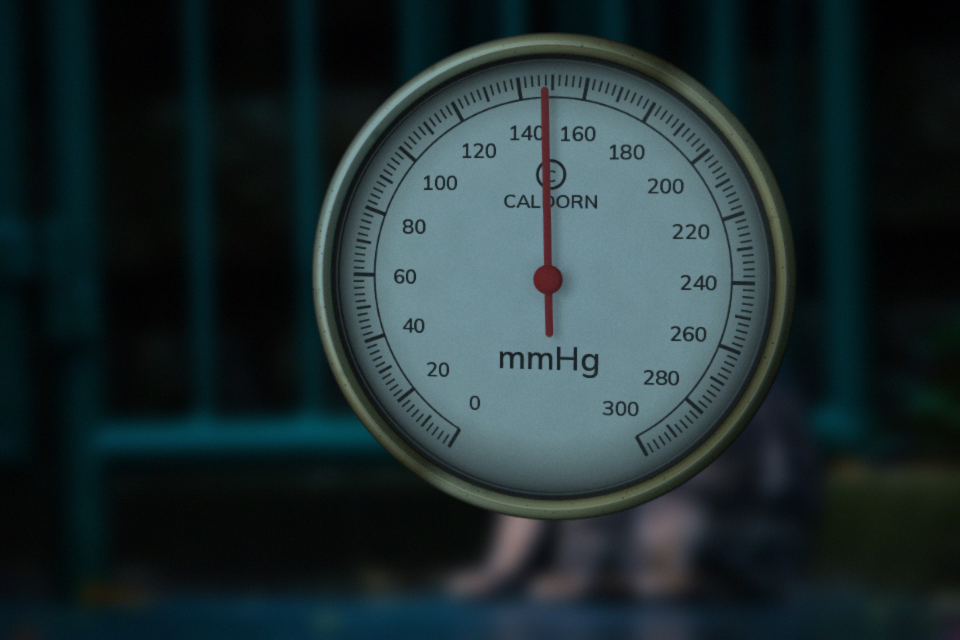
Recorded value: 148,mmHg
